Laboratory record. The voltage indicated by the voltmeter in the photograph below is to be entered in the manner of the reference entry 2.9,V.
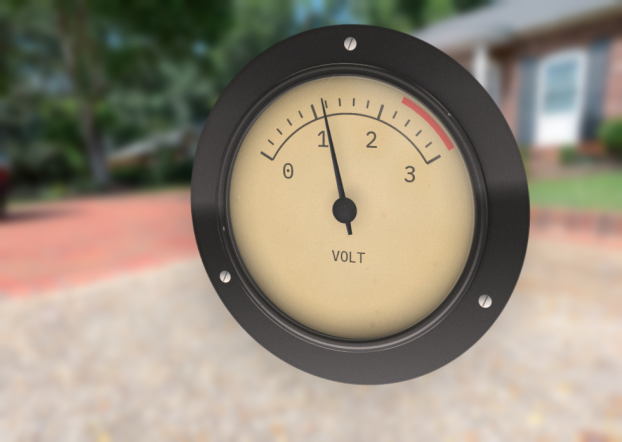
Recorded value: 1.2,V
